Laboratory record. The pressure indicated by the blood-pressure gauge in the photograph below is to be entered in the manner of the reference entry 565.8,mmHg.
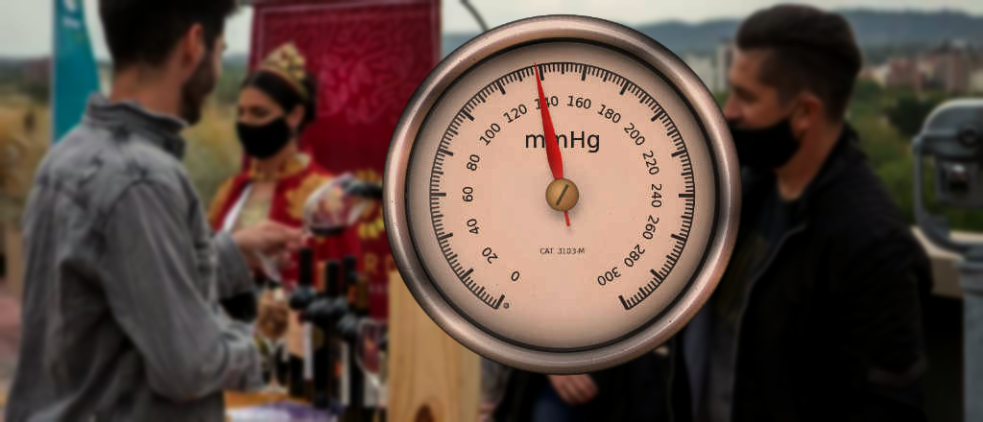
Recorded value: 138,mmHg
